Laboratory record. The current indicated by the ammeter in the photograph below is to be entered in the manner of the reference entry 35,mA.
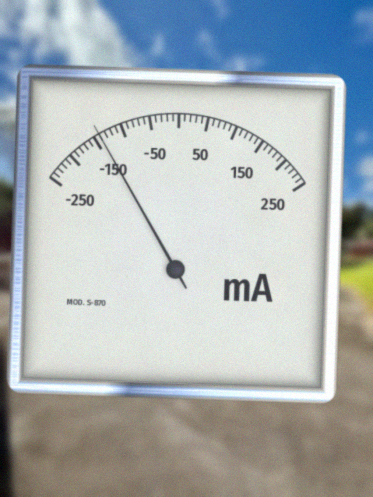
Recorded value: -140,mA
